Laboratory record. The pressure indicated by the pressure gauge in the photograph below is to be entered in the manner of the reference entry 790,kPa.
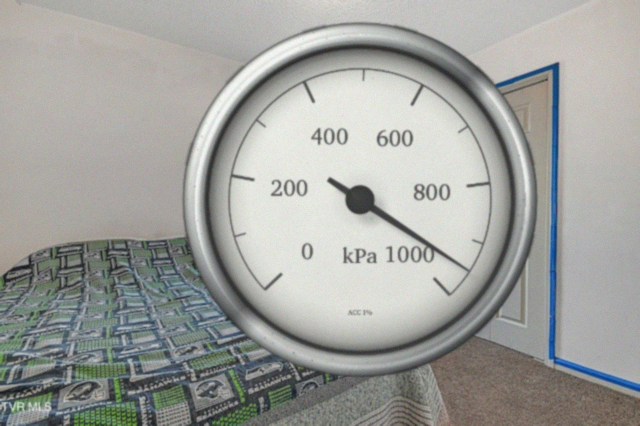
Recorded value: 950,kPa
